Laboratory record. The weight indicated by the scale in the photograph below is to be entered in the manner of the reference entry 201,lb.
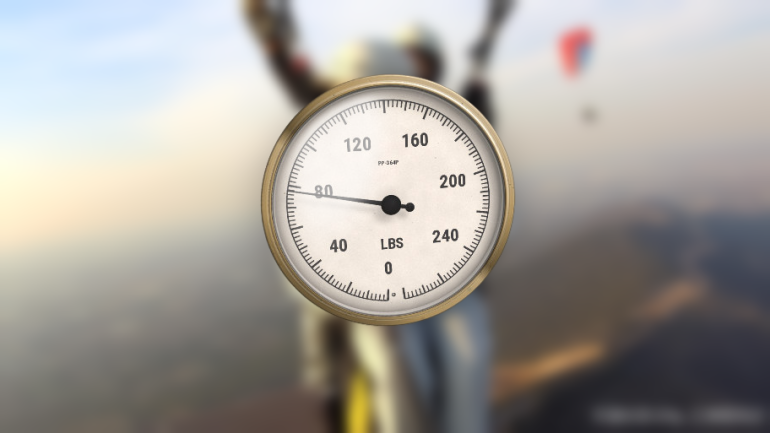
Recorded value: 78,lb
